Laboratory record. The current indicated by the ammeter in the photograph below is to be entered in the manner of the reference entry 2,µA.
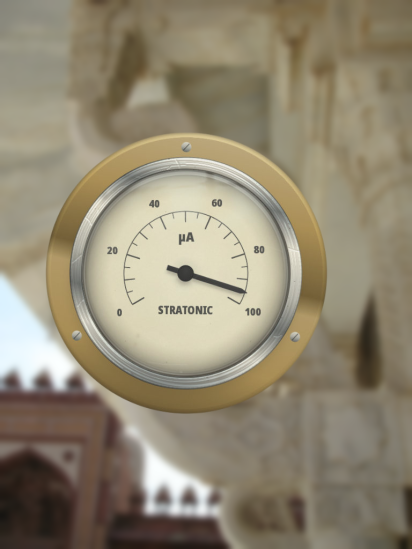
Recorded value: 95,µA
